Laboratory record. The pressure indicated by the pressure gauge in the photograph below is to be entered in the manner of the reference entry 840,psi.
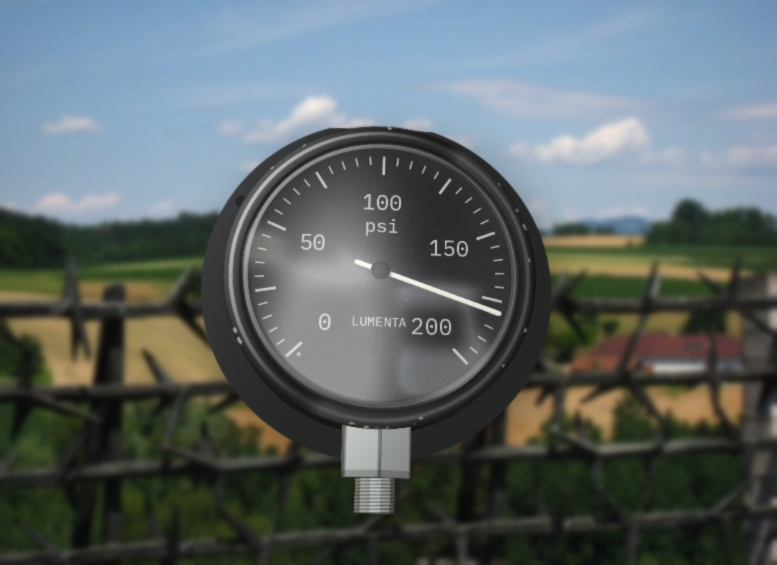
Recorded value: 180,psi
